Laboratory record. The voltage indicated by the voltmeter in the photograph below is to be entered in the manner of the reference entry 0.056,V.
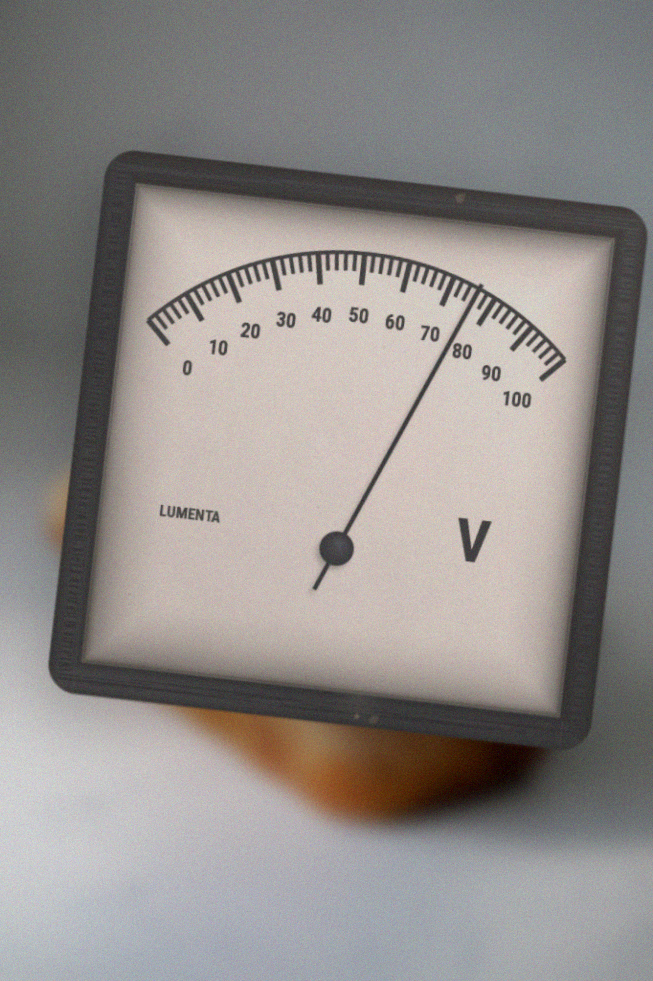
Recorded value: 76,V
